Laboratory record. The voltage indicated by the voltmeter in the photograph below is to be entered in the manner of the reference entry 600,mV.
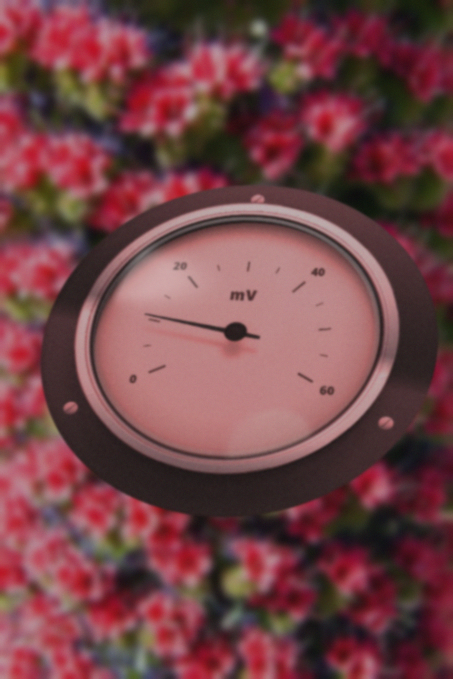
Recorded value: 10,mV
